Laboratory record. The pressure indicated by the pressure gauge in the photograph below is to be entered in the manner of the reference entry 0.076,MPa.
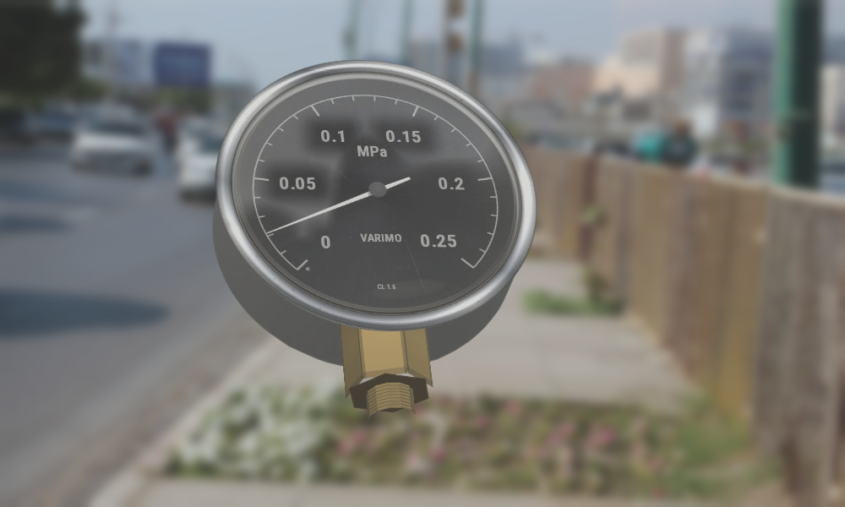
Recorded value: 0.02,MPa
